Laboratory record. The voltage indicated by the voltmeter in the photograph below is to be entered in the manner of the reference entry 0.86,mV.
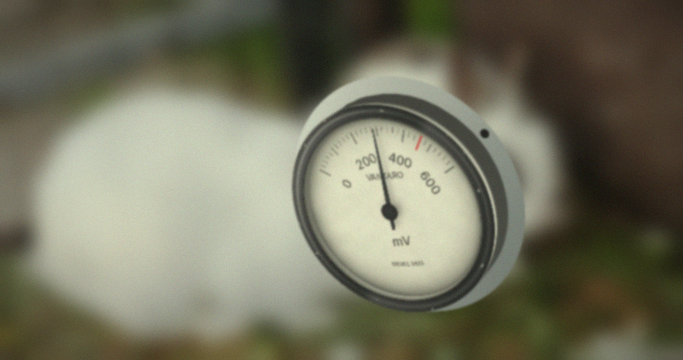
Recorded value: 300,mV
